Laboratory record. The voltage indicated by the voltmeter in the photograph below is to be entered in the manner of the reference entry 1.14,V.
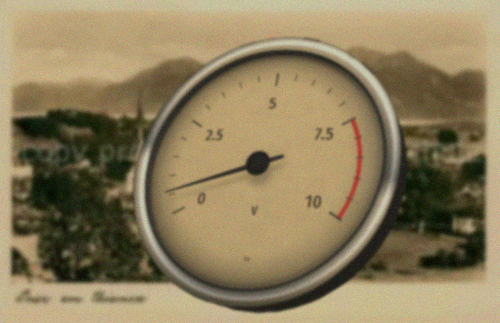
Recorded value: 0.5,V
